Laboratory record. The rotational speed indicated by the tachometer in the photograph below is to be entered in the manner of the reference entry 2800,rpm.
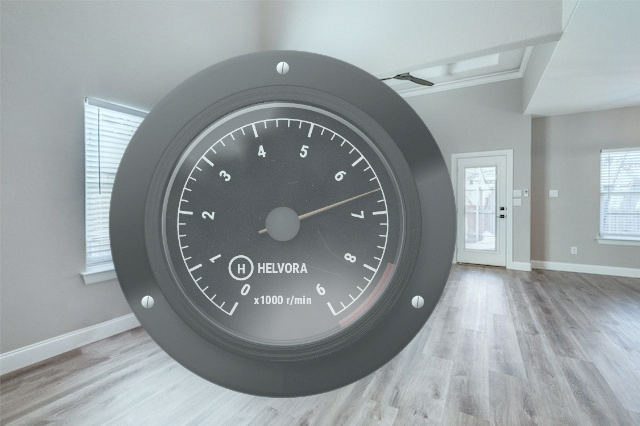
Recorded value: 6600,rpm
